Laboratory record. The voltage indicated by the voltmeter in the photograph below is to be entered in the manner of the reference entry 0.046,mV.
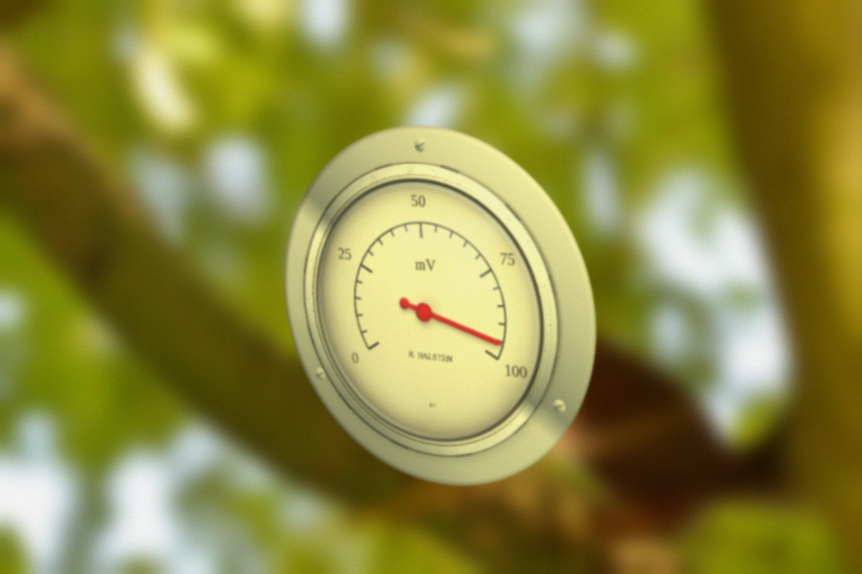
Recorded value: 95,mV
